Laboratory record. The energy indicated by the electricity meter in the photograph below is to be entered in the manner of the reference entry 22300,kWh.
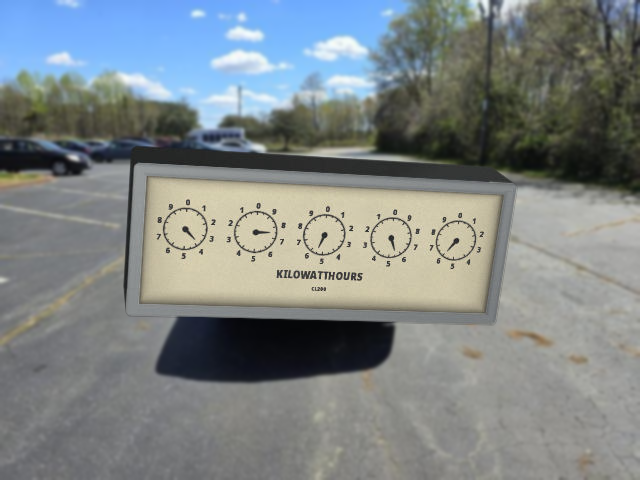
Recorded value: 37556,kWh
